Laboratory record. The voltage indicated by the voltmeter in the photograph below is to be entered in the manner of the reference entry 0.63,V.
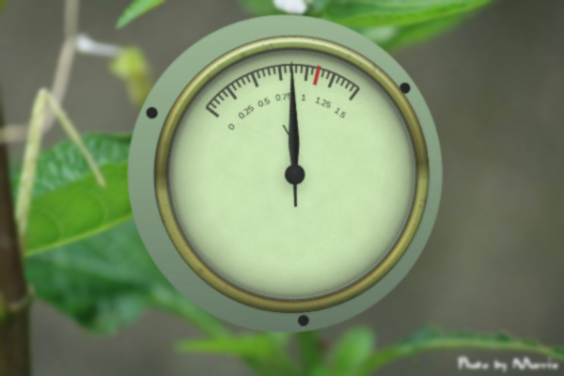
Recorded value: 0.85,V
